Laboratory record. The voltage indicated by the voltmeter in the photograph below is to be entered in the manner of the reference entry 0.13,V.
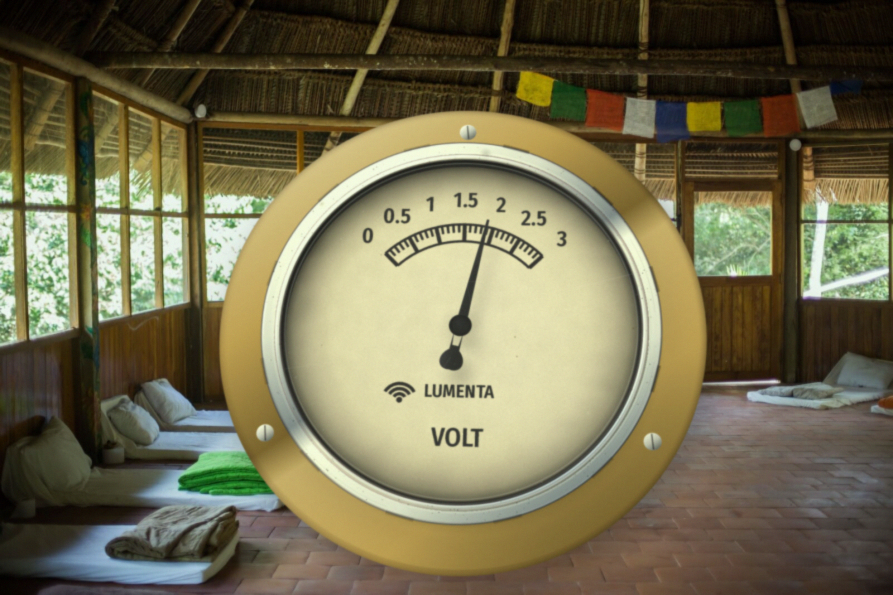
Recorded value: 1.9,V
